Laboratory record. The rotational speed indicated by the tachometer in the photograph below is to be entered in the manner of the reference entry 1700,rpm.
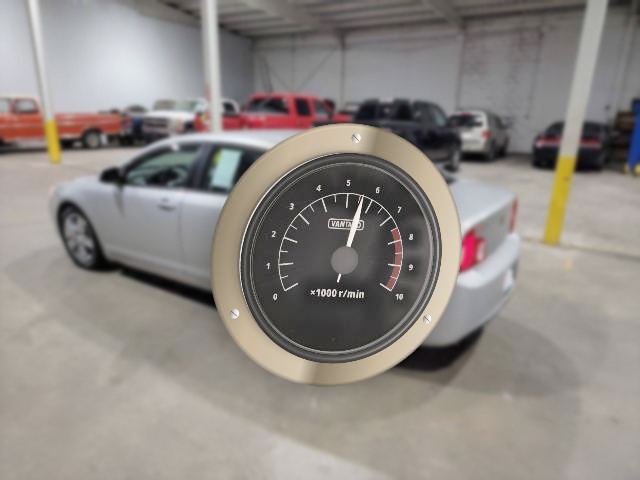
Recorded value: 5500,rpm
